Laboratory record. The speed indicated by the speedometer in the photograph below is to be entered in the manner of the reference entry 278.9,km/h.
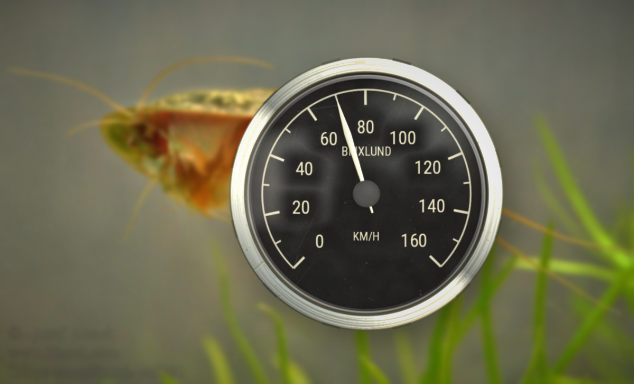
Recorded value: 70,km/h
